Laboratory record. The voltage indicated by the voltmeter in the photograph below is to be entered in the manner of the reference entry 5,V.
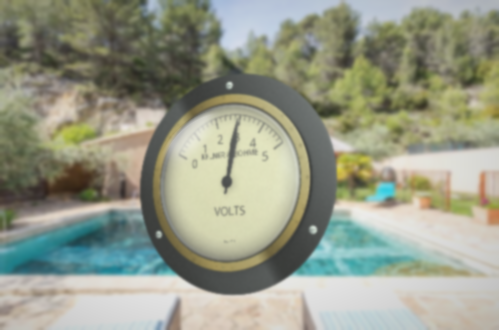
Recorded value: 3,V
